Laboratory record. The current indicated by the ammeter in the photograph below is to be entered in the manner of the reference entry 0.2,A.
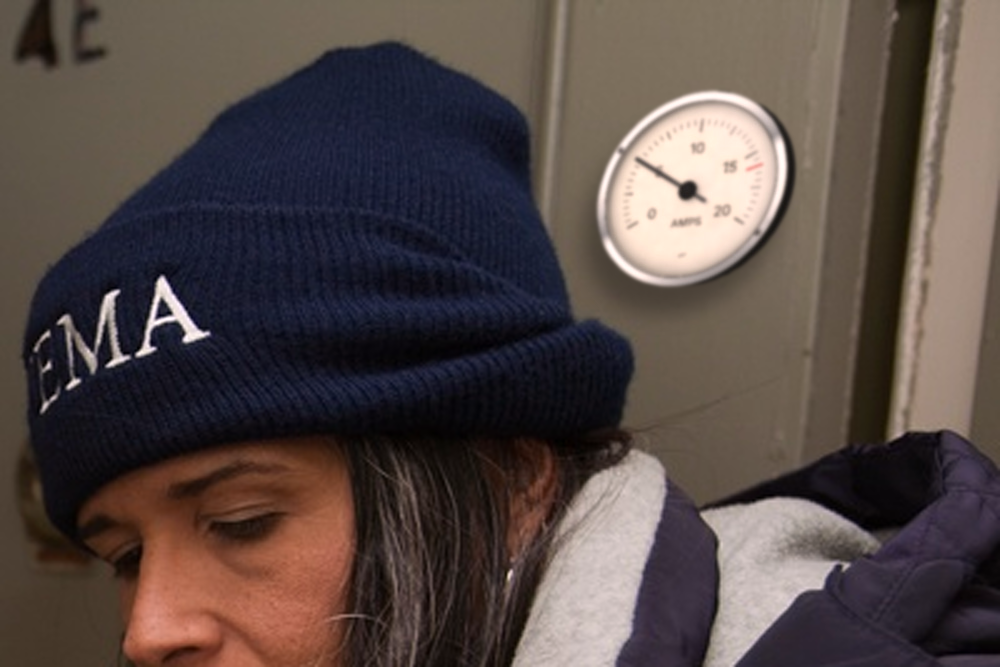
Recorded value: 5,A
